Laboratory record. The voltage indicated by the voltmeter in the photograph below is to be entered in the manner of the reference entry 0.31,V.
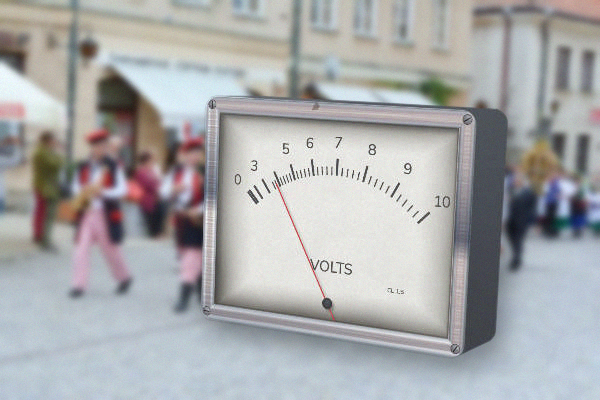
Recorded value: 4,V
